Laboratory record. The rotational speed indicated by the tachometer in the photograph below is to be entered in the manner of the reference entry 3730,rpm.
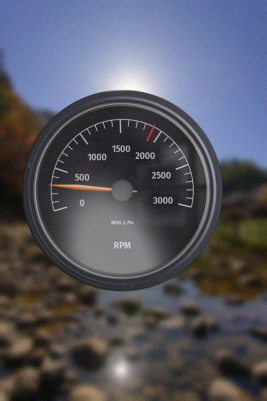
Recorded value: 300,rpm
